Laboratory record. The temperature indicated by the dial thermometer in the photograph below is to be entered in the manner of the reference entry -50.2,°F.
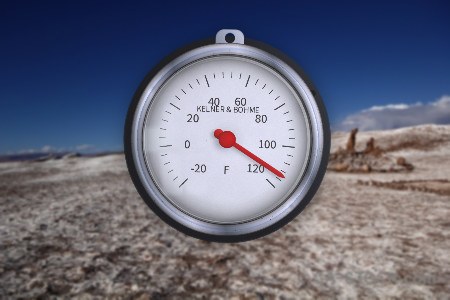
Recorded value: 114,°F
